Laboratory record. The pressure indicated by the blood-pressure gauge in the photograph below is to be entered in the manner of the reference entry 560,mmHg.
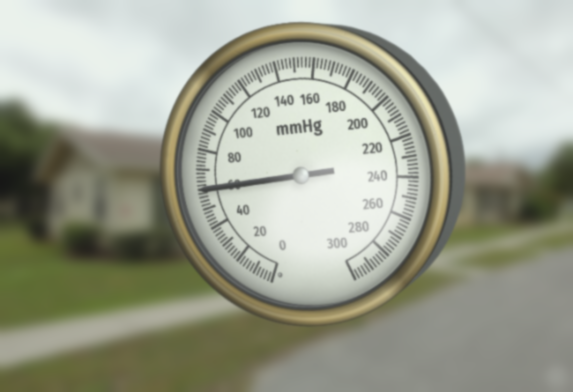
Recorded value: 60,mmHg
